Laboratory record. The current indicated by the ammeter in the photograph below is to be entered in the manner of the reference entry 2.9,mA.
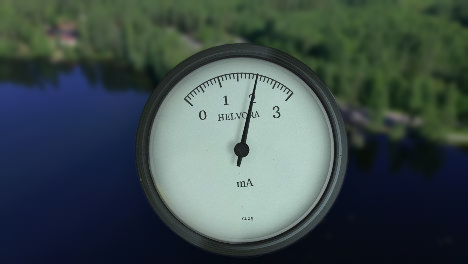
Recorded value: 2,mA
